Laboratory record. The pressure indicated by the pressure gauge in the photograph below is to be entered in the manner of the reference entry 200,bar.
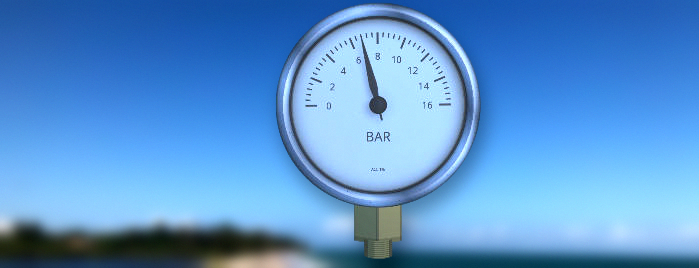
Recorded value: 6.8,bar
